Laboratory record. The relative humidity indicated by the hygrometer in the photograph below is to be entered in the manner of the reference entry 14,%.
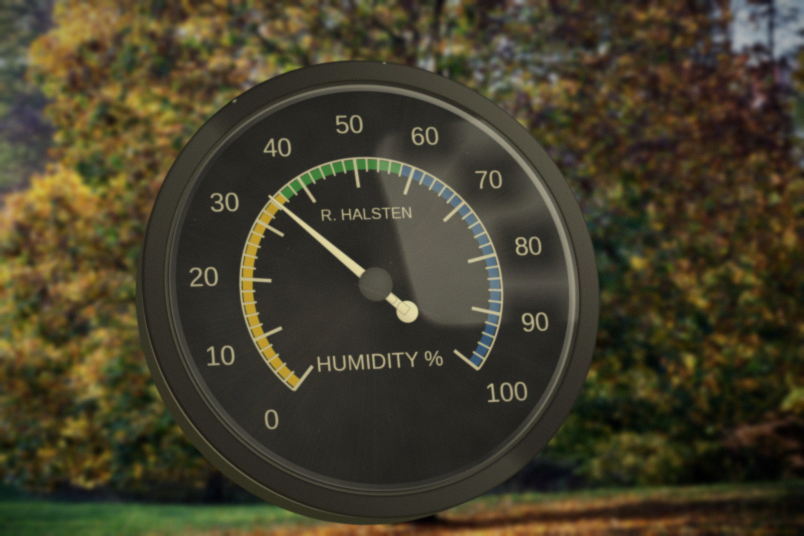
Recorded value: 34,%
